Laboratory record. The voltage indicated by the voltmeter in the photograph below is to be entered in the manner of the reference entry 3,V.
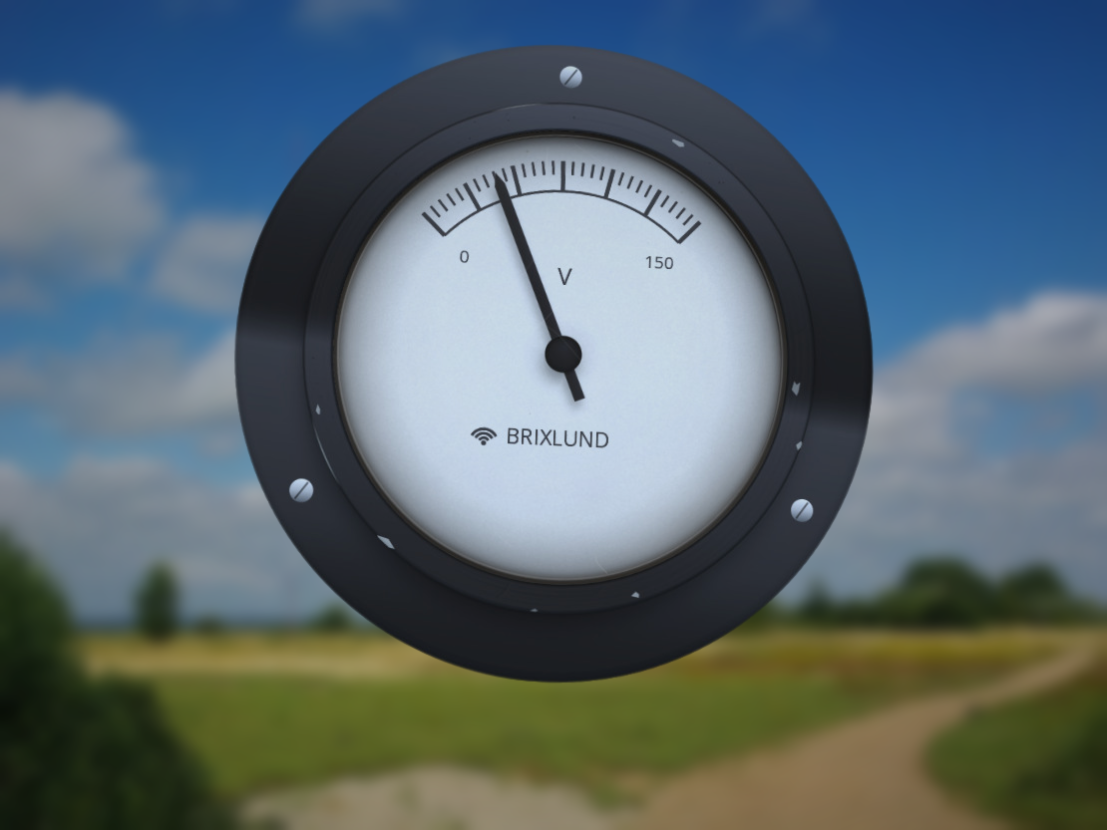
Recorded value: 40,V
